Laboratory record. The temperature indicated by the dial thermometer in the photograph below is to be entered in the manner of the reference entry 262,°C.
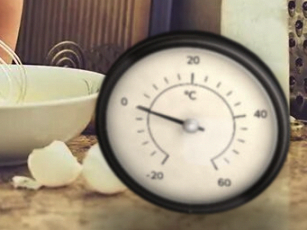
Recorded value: 0,°C
